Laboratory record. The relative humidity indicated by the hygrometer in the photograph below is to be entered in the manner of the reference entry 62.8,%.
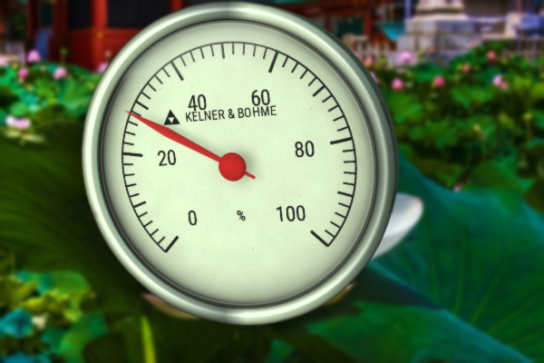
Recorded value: 28,%
